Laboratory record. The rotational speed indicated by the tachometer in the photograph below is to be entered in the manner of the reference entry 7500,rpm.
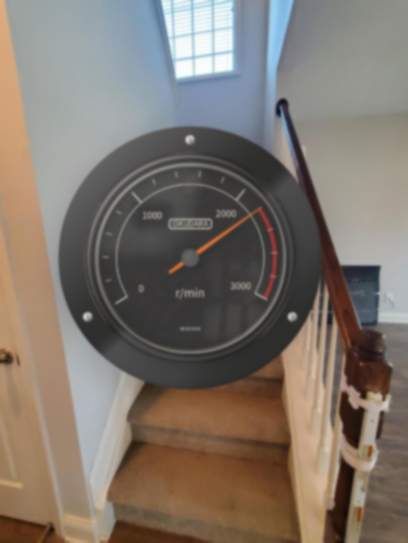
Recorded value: 2200,rpm
